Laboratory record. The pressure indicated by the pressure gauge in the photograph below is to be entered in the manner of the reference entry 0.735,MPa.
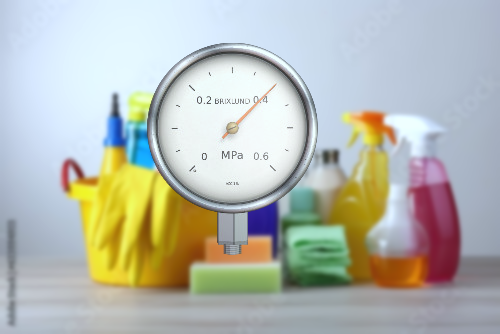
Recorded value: 0.4,MPa
